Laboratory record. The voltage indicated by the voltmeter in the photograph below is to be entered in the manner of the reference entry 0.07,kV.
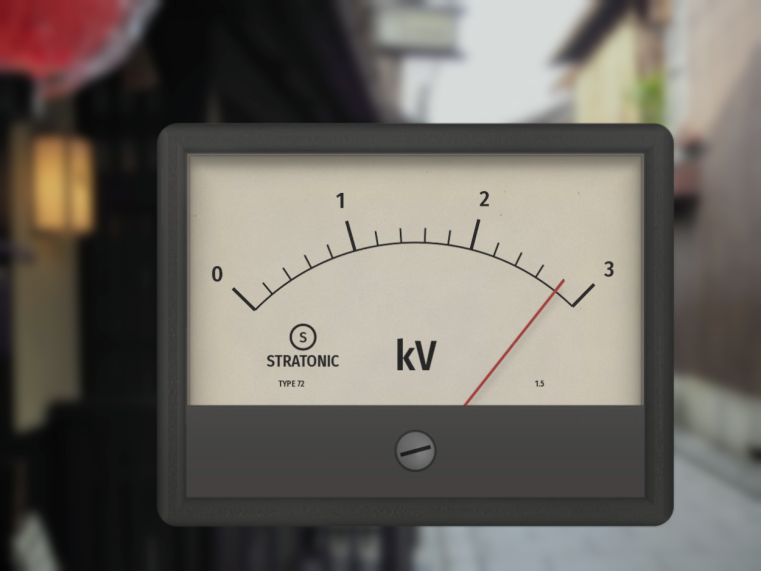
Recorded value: 2.8,kV
